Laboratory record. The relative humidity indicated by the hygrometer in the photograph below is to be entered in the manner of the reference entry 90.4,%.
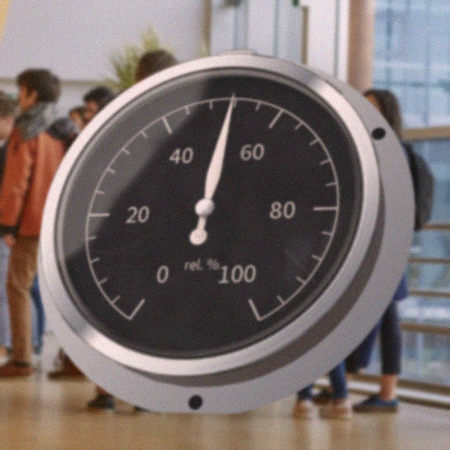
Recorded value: 52,%
